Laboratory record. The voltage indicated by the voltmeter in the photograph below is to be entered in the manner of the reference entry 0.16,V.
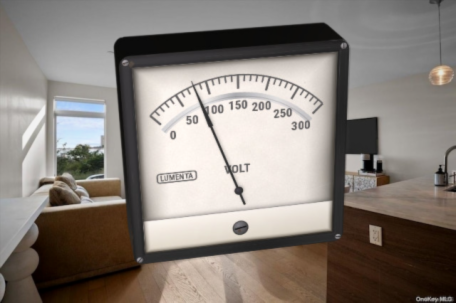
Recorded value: 80,V
